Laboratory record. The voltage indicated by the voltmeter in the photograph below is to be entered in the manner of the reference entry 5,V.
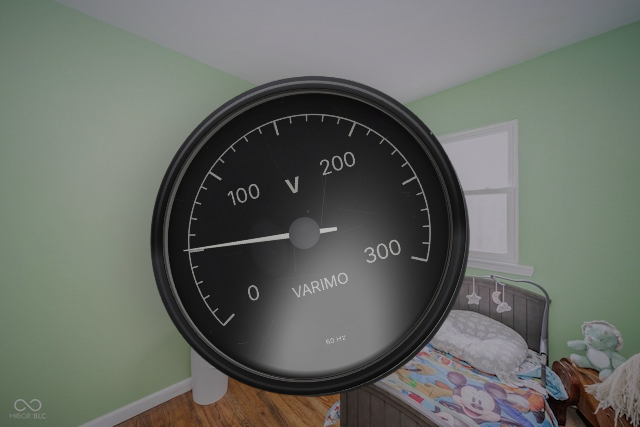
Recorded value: 50,V
